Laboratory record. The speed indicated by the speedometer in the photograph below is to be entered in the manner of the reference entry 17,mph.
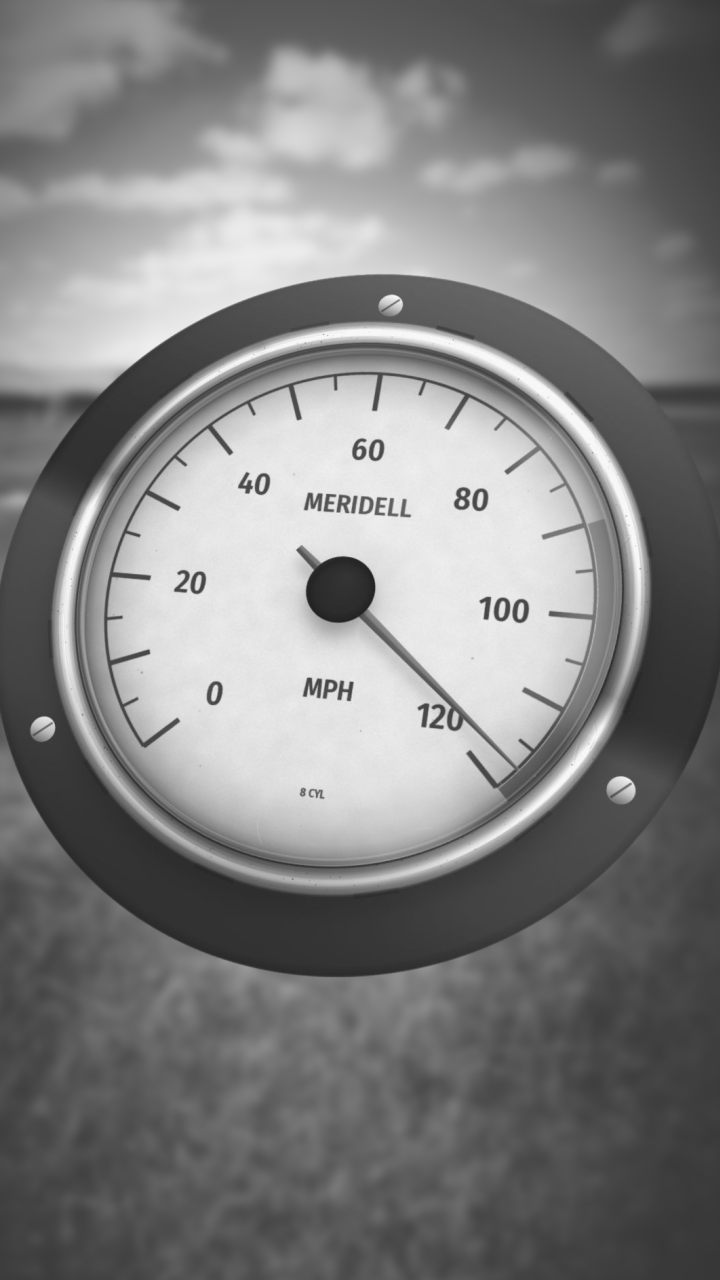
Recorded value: 117.5,mph
